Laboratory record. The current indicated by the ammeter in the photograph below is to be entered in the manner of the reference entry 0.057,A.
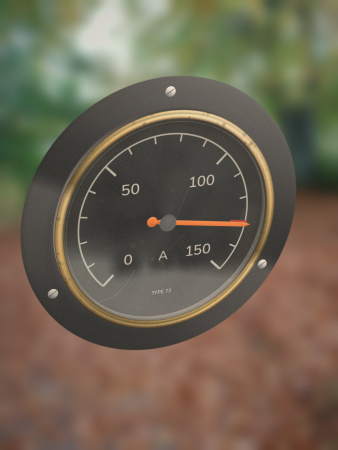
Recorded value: 130,A
